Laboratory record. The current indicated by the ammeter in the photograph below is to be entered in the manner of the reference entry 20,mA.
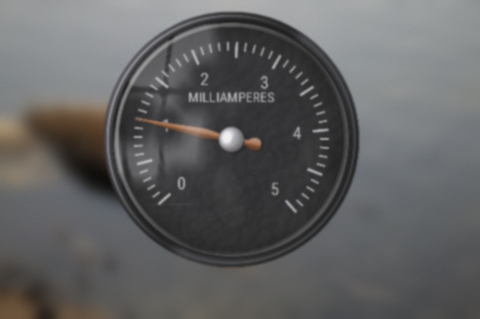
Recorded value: 1,mA
